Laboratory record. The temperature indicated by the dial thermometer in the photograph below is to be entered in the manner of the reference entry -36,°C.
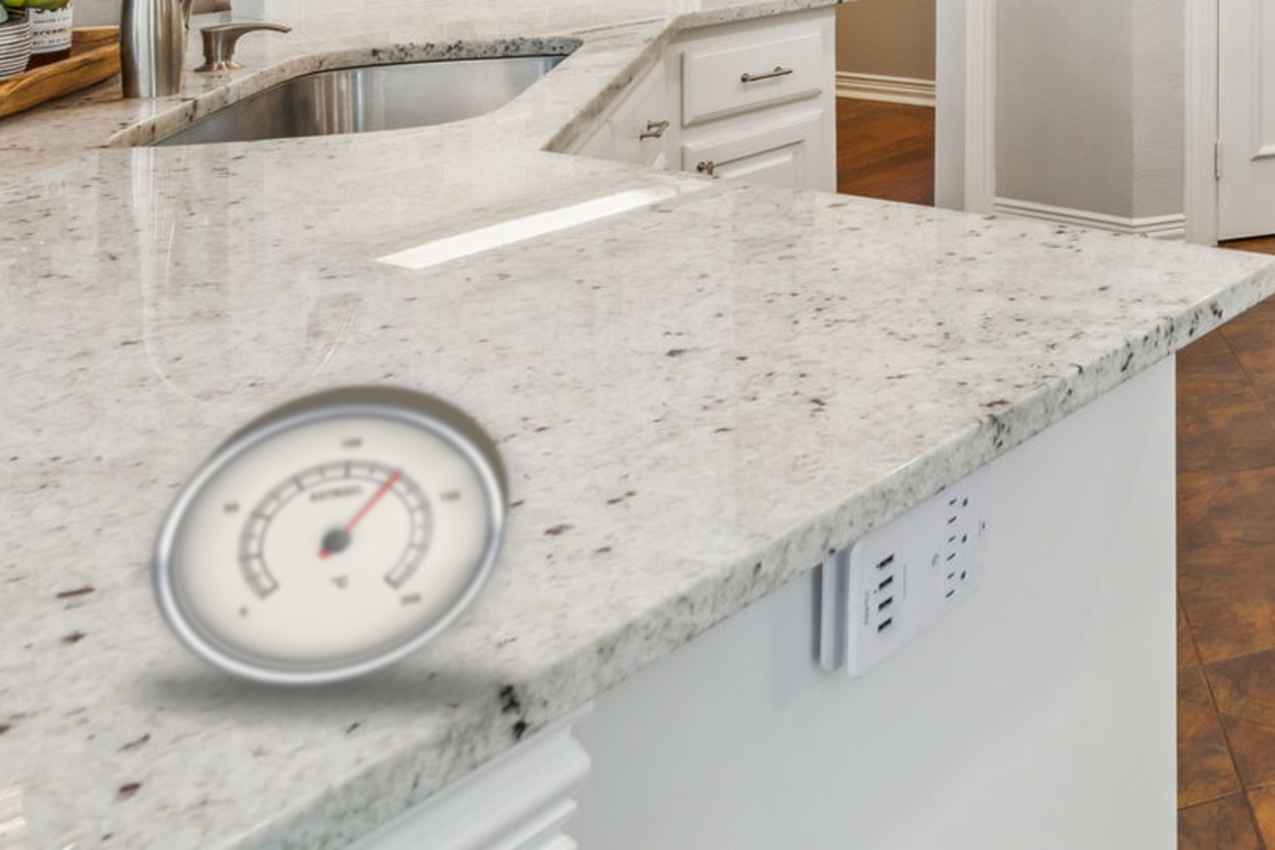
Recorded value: 125,°C
